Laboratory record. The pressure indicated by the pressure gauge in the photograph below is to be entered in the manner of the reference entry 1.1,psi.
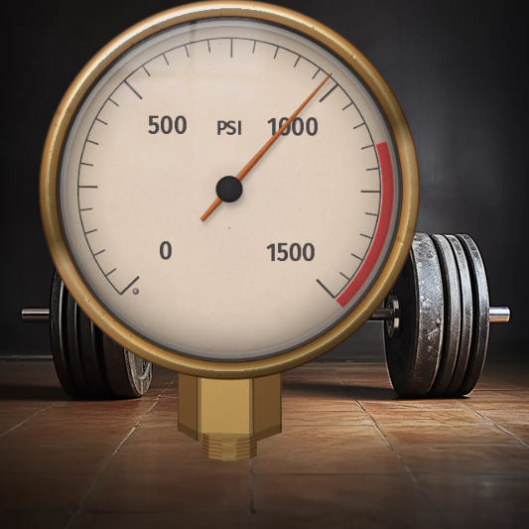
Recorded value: 975,psi
